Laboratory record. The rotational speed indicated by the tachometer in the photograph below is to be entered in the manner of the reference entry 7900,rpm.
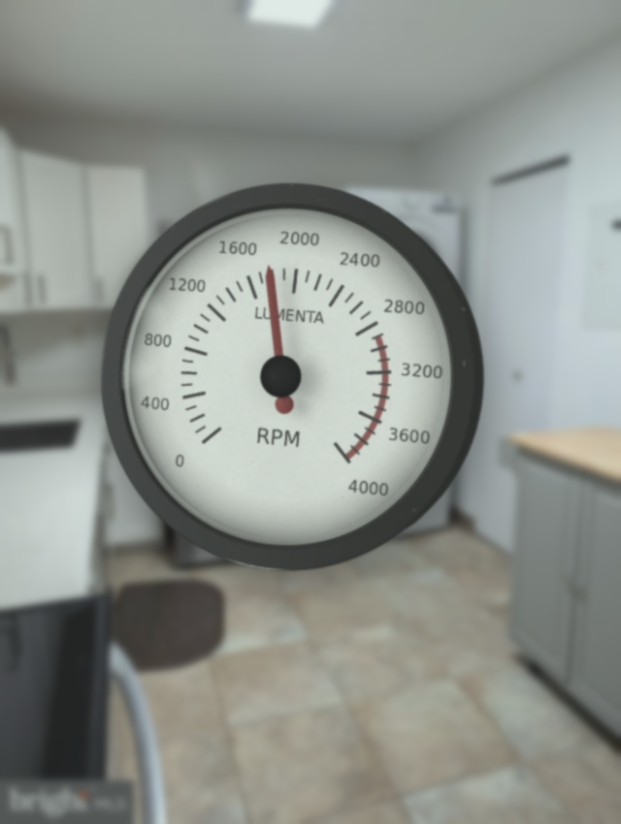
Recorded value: 1800,rpm
